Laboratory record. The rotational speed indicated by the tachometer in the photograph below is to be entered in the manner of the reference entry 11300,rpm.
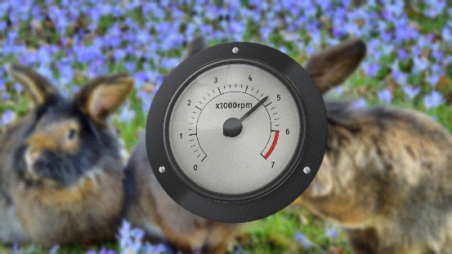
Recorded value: 4800,rpm
